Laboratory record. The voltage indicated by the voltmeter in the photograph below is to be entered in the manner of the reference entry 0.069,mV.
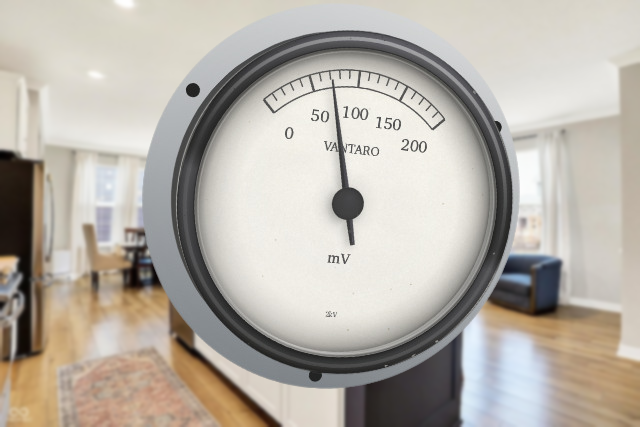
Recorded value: 70,mV
